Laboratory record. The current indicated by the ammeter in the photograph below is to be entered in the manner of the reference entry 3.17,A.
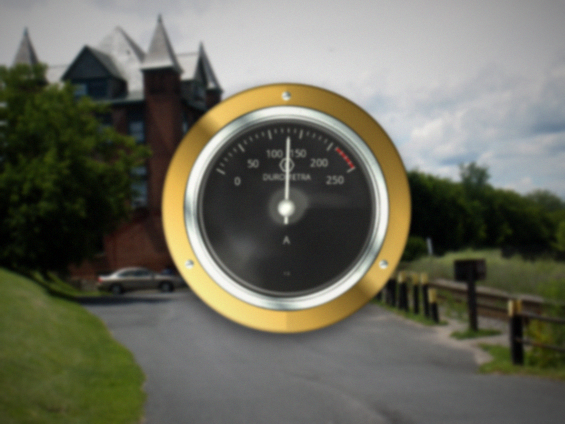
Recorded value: 130,A
